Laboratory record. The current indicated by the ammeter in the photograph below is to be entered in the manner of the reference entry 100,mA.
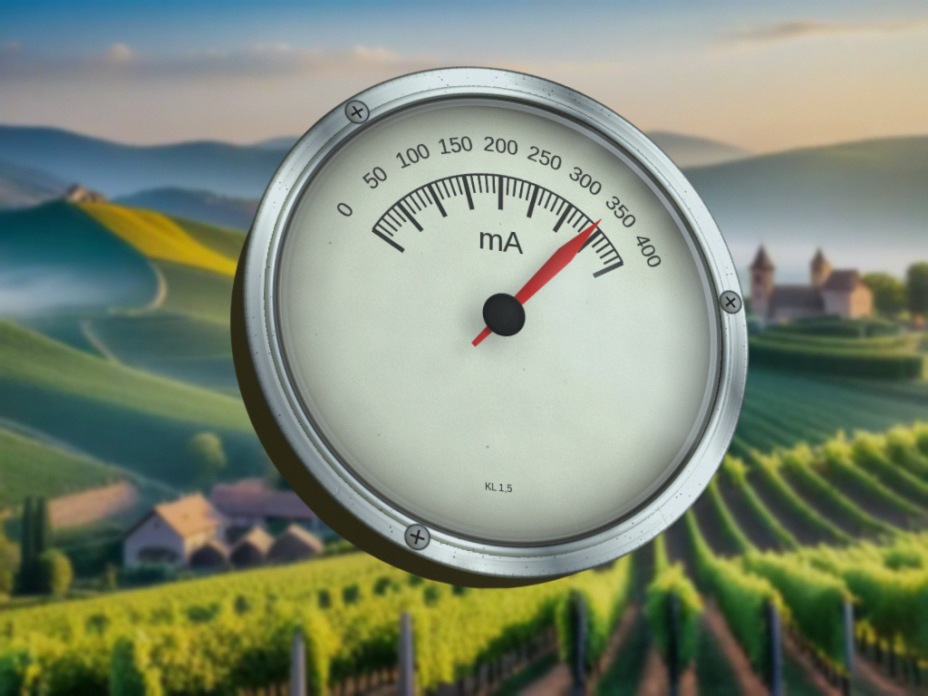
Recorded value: 340,mA
